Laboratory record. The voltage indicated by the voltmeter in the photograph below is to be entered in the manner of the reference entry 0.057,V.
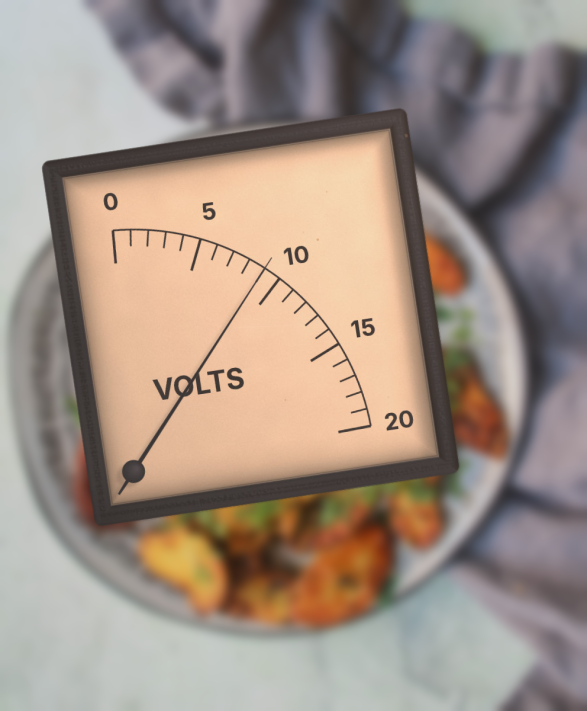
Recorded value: 9,V
